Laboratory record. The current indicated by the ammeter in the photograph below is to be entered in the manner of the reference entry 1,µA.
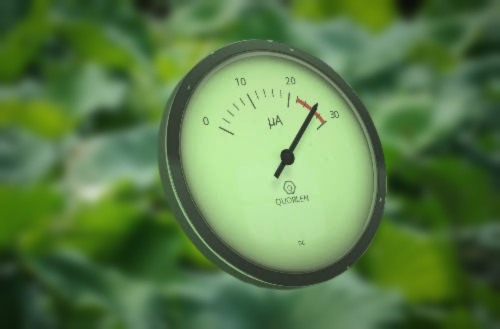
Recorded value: 26,µA
